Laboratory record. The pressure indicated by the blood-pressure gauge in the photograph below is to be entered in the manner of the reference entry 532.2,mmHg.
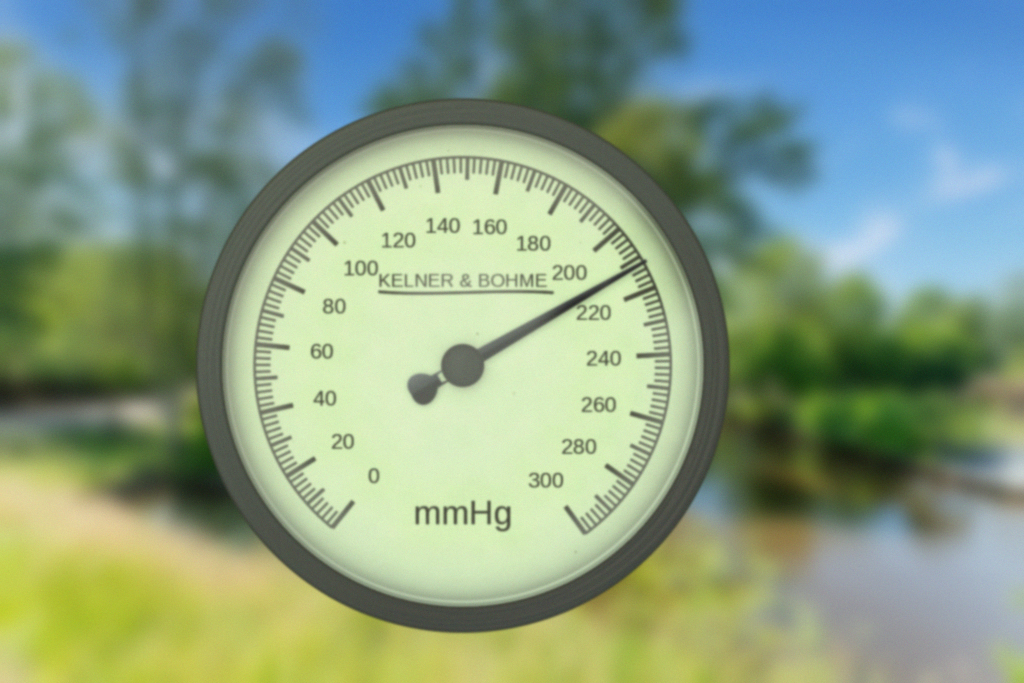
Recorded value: 212,mmHg
